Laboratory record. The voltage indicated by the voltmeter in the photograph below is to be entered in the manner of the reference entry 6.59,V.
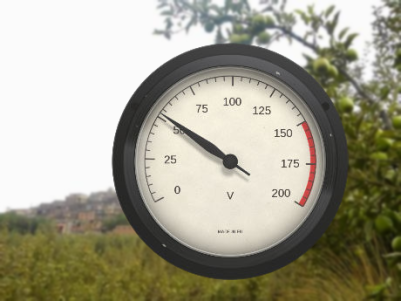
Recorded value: 52.5,V
